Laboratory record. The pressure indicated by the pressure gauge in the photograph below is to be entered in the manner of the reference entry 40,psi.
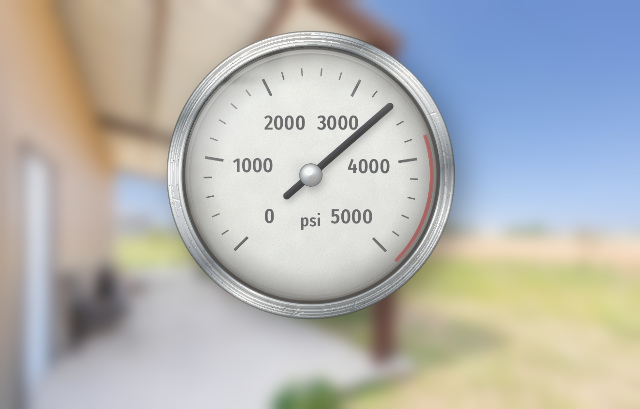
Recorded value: 3400,psi
